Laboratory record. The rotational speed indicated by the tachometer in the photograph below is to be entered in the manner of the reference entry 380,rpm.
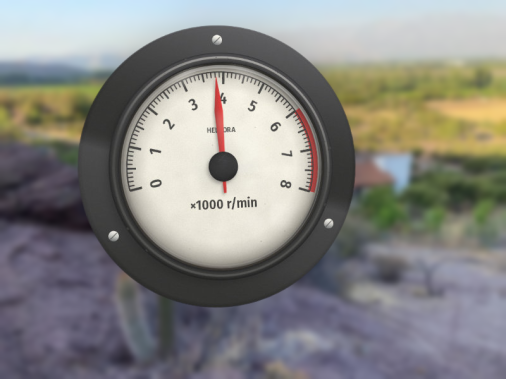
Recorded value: 3800,rpm
